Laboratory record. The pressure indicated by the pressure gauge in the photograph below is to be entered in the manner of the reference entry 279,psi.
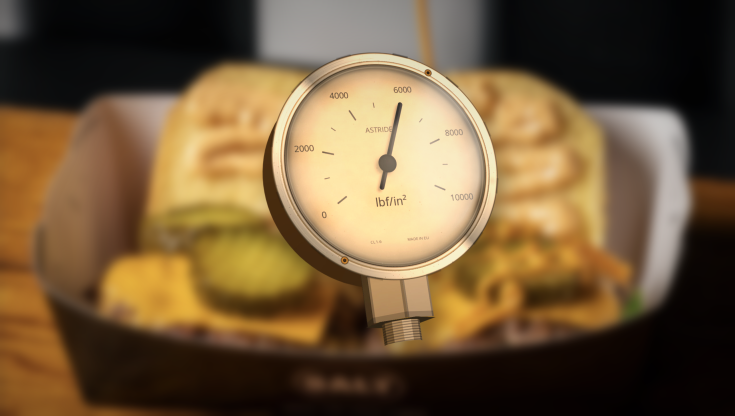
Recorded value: 6000,psi
